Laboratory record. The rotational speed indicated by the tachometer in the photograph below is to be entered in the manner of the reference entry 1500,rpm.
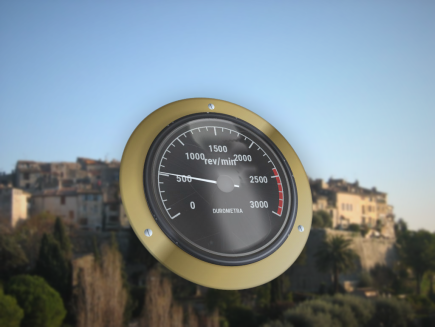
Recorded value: 500,rpm
